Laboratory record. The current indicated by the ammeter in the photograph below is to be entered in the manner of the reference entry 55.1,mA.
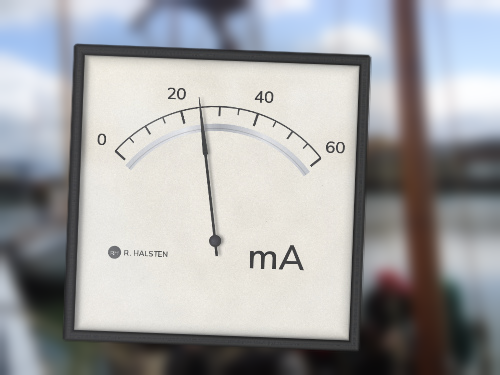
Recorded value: 25,mA
